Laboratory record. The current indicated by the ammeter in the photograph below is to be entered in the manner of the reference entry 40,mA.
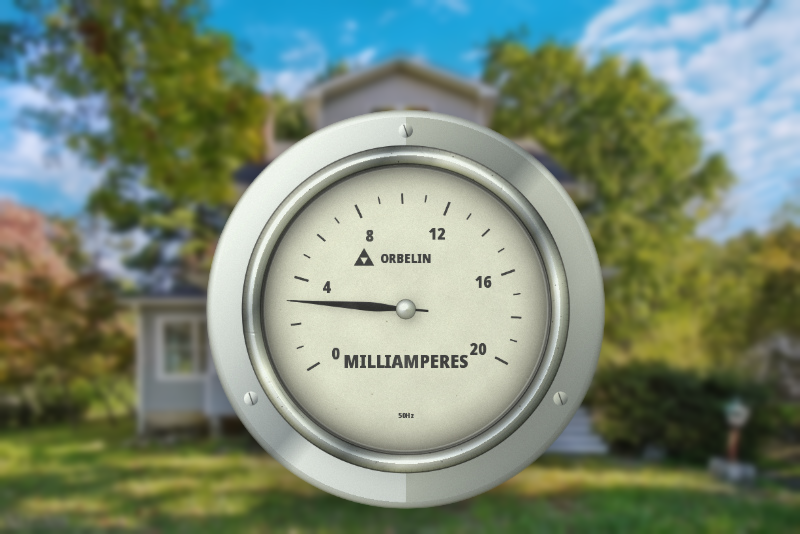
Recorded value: 3,mA
